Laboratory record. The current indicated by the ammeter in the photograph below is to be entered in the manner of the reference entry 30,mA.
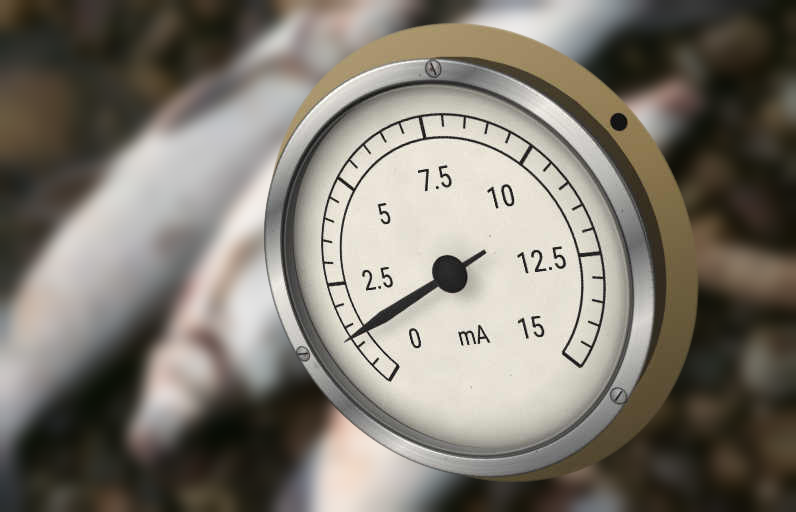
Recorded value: 1.25,mA
